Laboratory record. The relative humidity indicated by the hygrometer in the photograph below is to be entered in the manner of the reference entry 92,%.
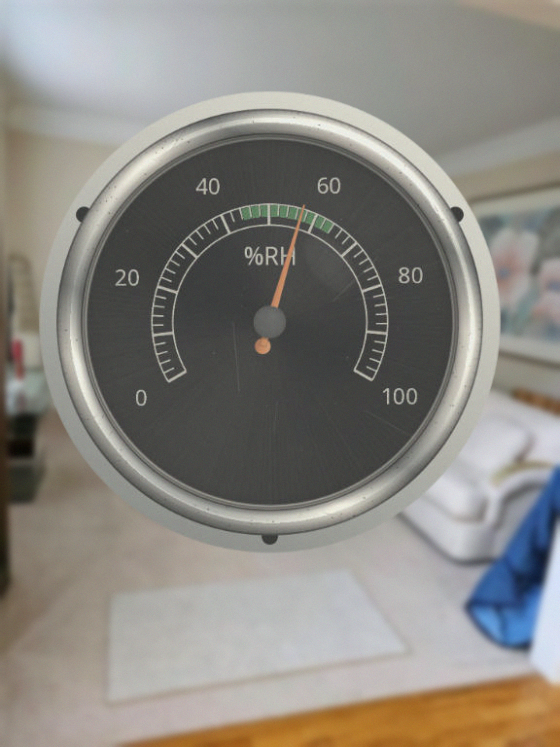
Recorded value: 57,%
